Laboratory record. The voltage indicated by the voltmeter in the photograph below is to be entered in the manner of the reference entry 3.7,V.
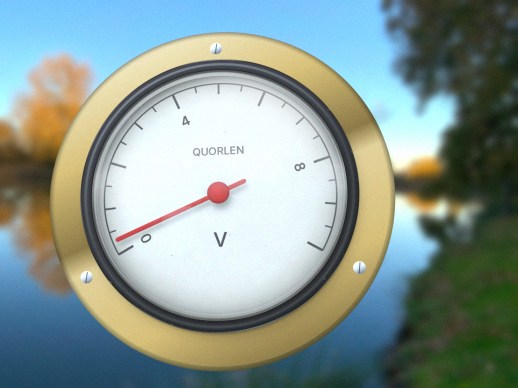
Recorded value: 0.25,V
